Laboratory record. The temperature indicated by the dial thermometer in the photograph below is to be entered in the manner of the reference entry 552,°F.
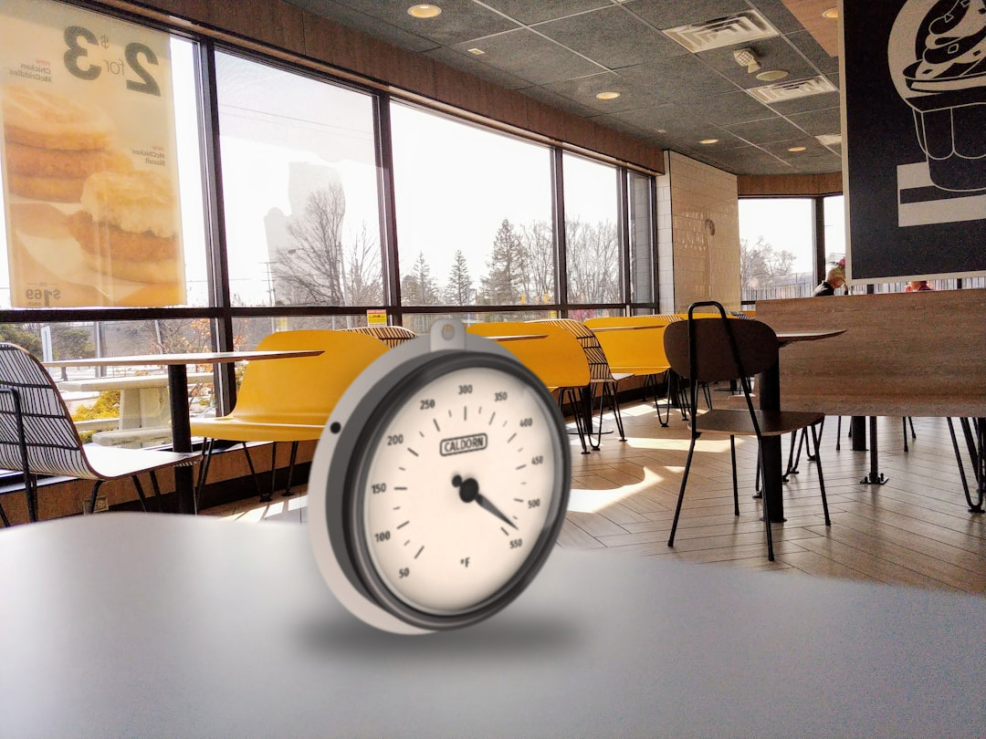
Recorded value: 537.5,°F
